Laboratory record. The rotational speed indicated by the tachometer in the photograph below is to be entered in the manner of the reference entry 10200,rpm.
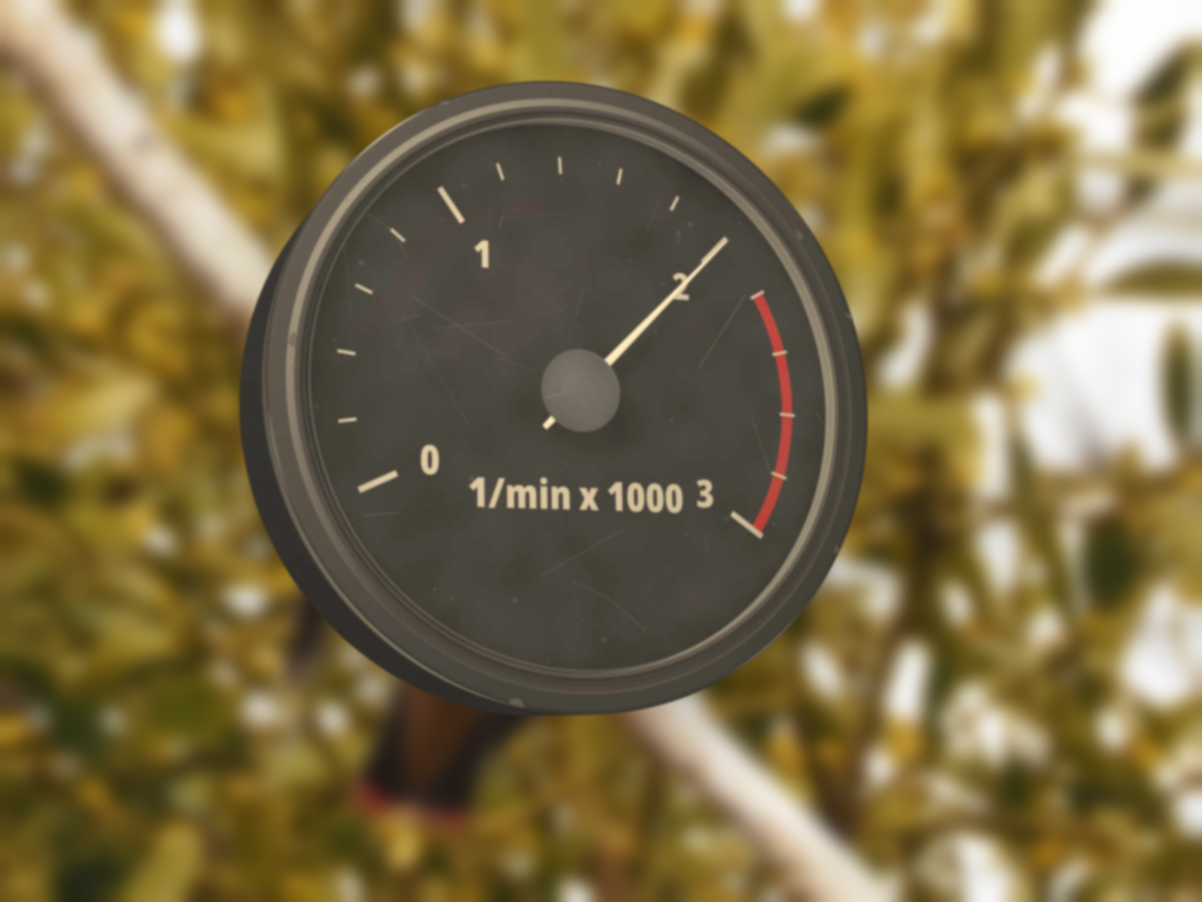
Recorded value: 2000,rpm
